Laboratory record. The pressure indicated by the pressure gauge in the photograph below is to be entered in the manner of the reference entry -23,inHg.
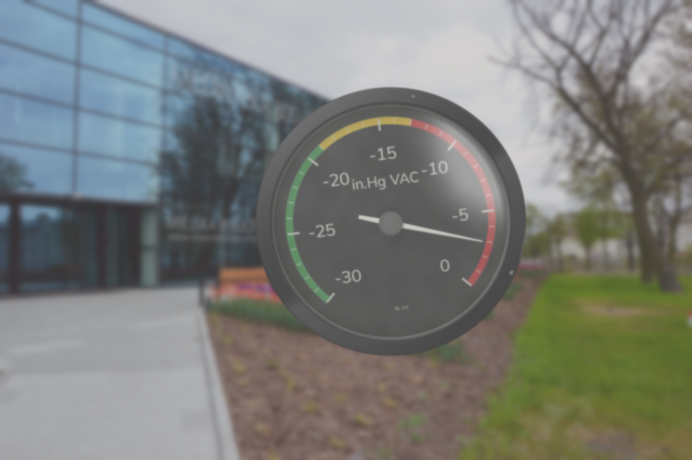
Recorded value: -3,inHg
